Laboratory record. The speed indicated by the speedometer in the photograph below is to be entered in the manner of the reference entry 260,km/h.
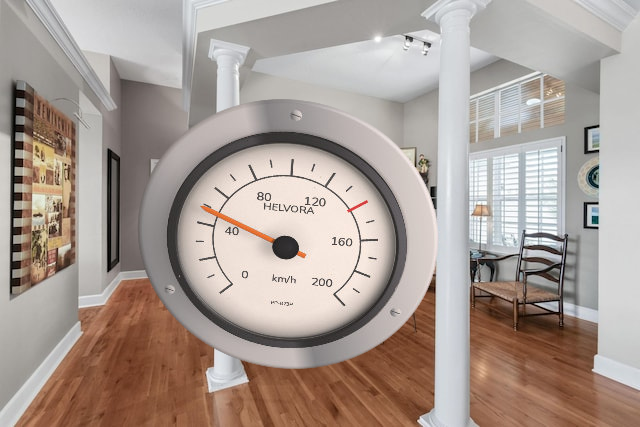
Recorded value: 50,km/h
